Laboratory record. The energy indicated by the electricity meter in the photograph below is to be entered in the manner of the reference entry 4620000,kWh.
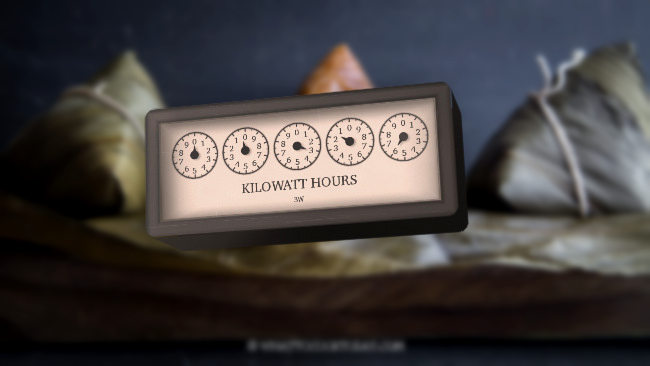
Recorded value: 316,kWh
